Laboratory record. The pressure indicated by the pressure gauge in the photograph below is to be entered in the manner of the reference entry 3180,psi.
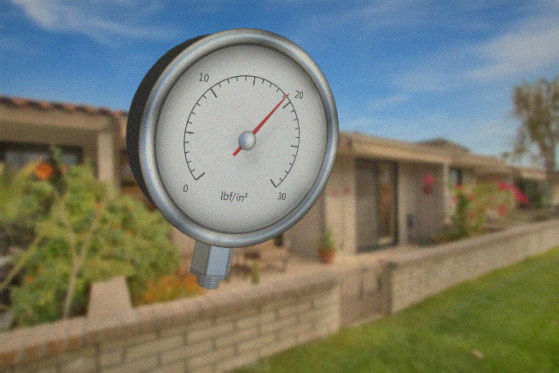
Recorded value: 19,psi
